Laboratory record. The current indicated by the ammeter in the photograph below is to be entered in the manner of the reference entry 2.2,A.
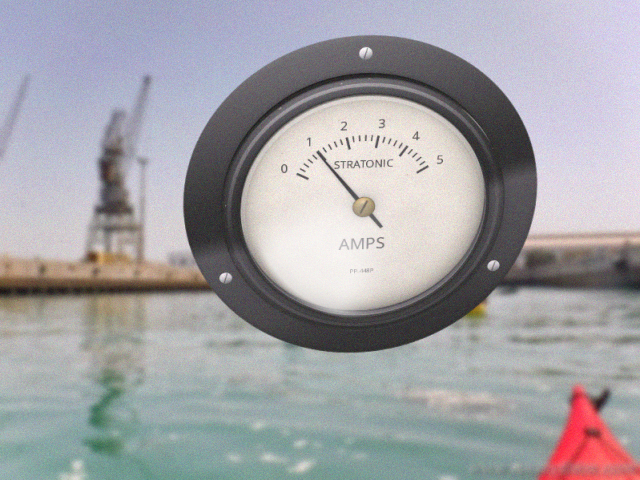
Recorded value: 1,A
